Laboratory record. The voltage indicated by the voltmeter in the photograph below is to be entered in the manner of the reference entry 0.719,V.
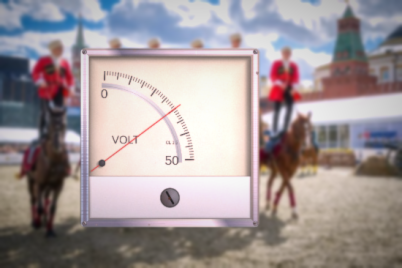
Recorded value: 30,V
